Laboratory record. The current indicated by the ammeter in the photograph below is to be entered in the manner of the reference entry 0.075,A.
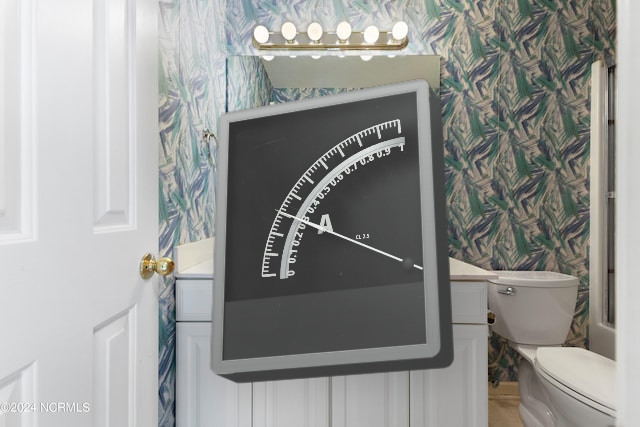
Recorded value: 0.3,A
